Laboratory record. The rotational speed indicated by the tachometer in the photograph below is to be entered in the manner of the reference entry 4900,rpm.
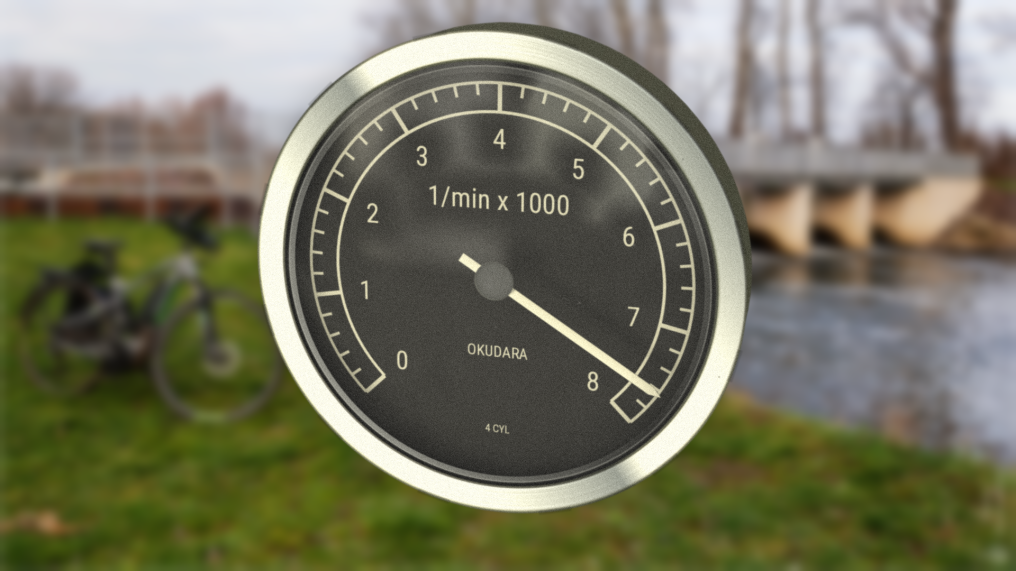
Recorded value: 7600,rpm
